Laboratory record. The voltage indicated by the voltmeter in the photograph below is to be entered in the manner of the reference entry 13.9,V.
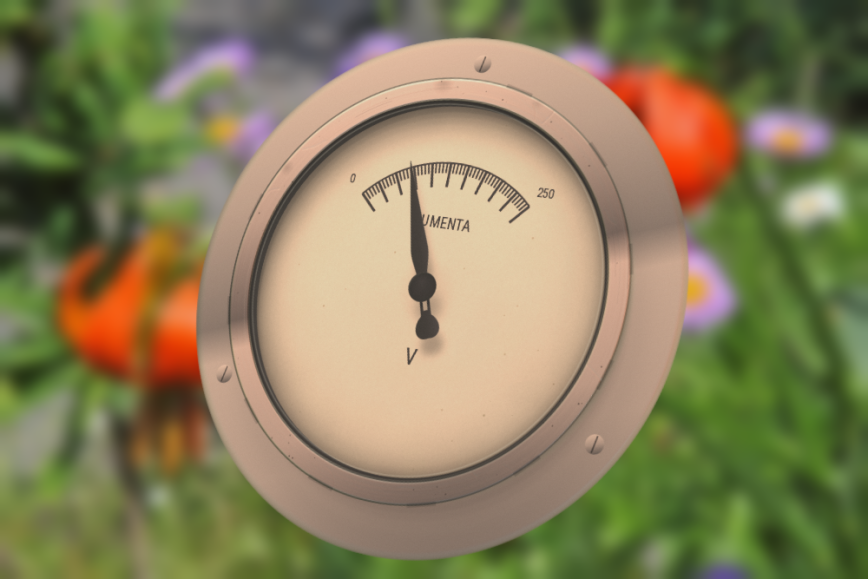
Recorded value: 75,V
